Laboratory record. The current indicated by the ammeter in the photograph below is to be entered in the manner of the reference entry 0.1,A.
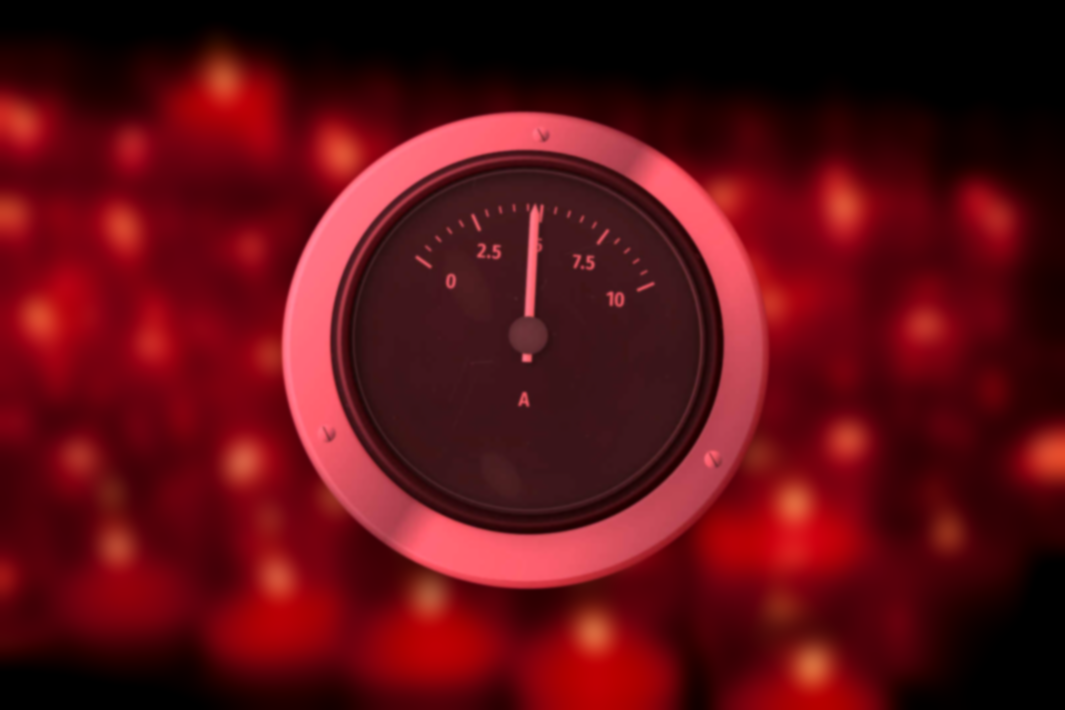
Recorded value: 4.75,A
